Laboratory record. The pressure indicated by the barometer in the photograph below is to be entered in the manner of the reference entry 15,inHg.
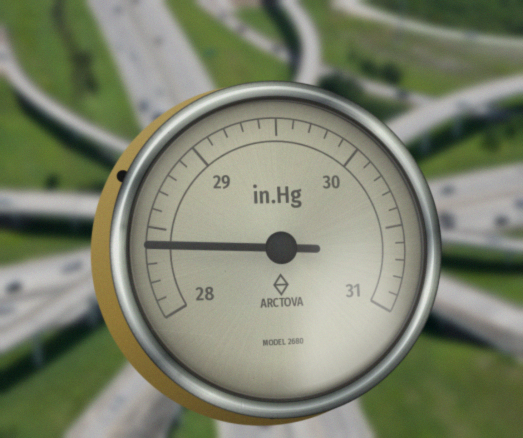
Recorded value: 28.4,inHg
